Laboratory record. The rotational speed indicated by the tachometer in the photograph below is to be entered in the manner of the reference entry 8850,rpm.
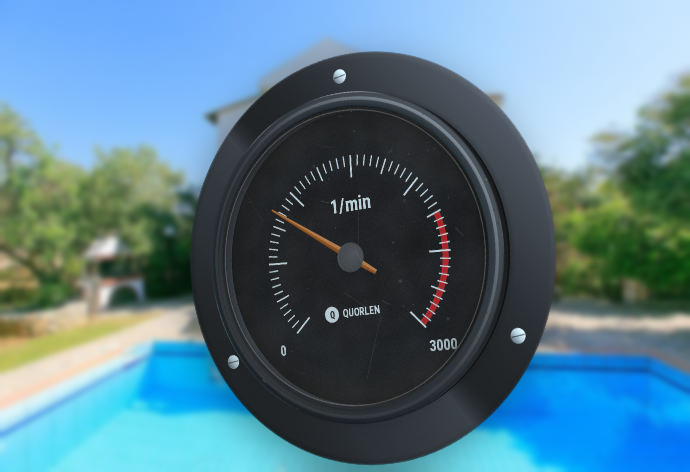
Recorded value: 850,rpm
